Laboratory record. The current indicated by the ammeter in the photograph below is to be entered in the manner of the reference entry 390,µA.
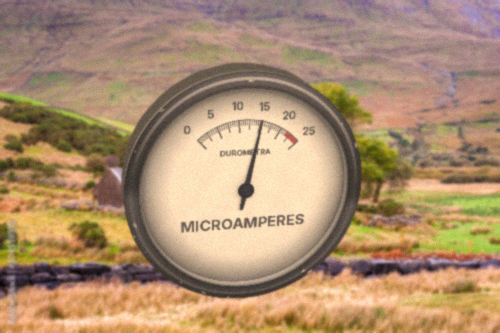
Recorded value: 15,µA
